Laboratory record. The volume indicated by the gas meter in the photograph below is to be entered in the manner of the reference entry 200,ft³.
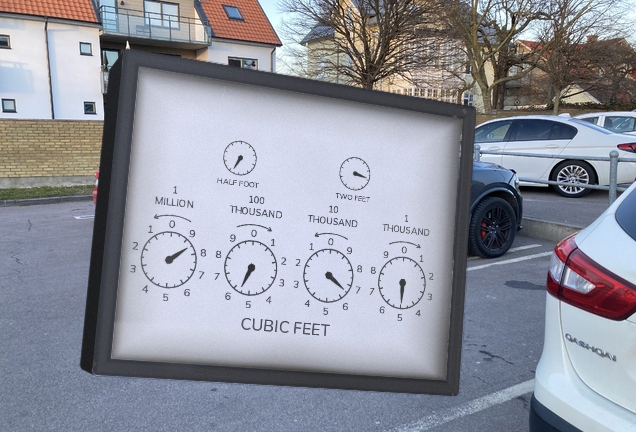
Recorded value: 856500,ft³
